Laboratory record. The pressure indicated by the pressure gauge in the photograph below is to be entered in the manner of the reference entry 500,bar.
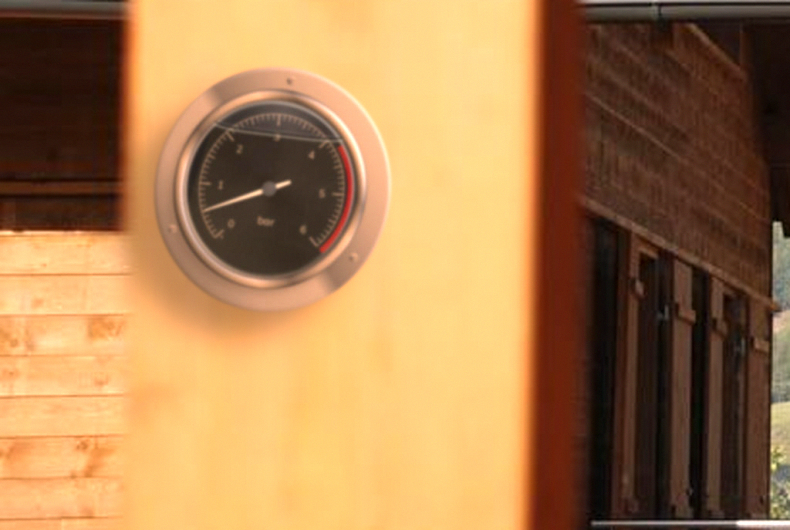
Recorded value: 0.5,bar
